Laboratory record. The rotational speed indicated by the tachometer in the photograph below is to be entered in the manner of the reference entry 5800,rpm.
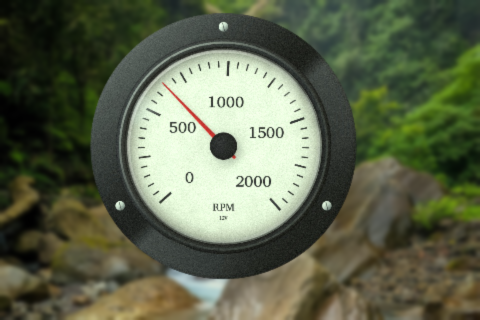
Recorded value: 650,rpm
